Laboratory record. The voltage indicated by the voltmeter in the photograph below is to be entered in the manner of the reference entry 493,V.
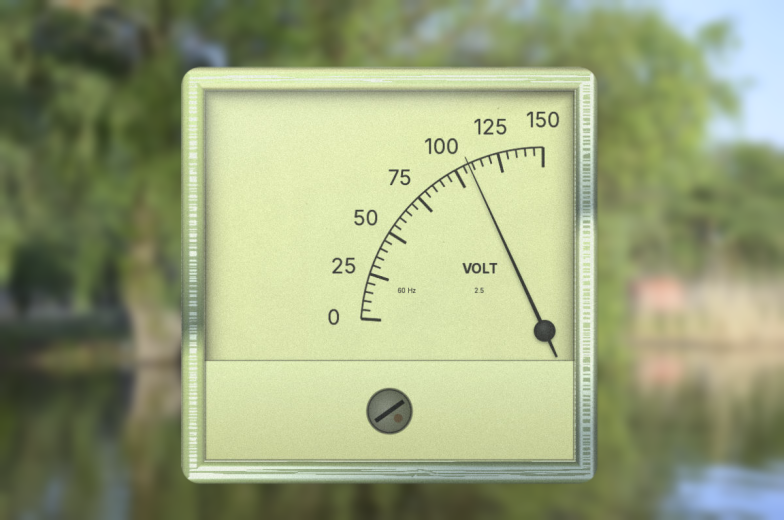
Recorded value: 107.5,V
